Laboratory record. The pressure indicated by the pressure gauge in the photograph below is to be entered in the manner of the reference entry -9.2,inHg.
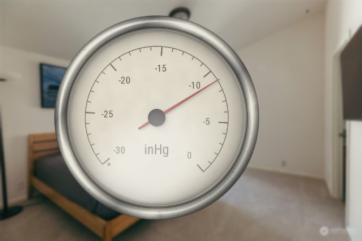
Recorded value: -9,inHg
